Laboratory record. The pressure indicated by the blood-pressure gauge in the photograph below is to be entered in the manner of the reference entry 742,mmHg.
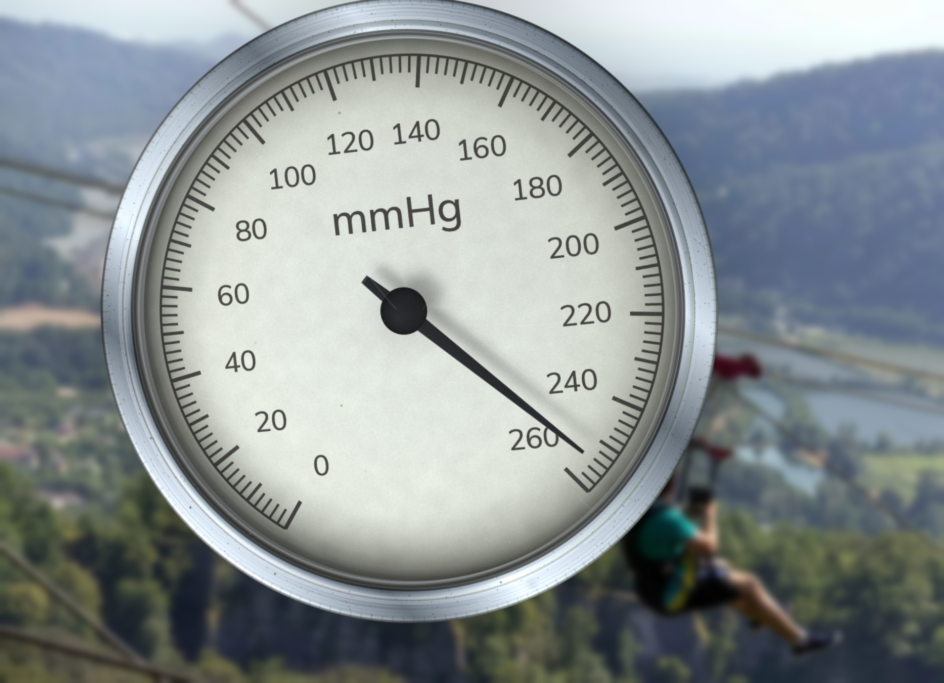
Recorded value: 254,mmHg
